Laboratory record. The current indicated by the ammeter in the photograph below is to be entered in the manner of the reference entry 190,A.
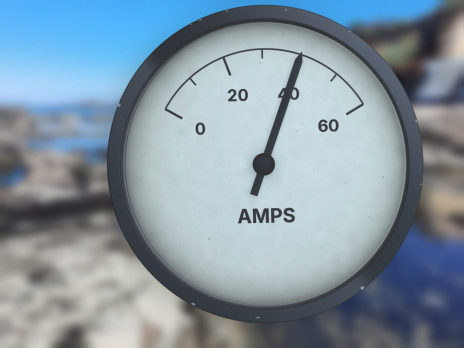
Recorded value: 40,A
